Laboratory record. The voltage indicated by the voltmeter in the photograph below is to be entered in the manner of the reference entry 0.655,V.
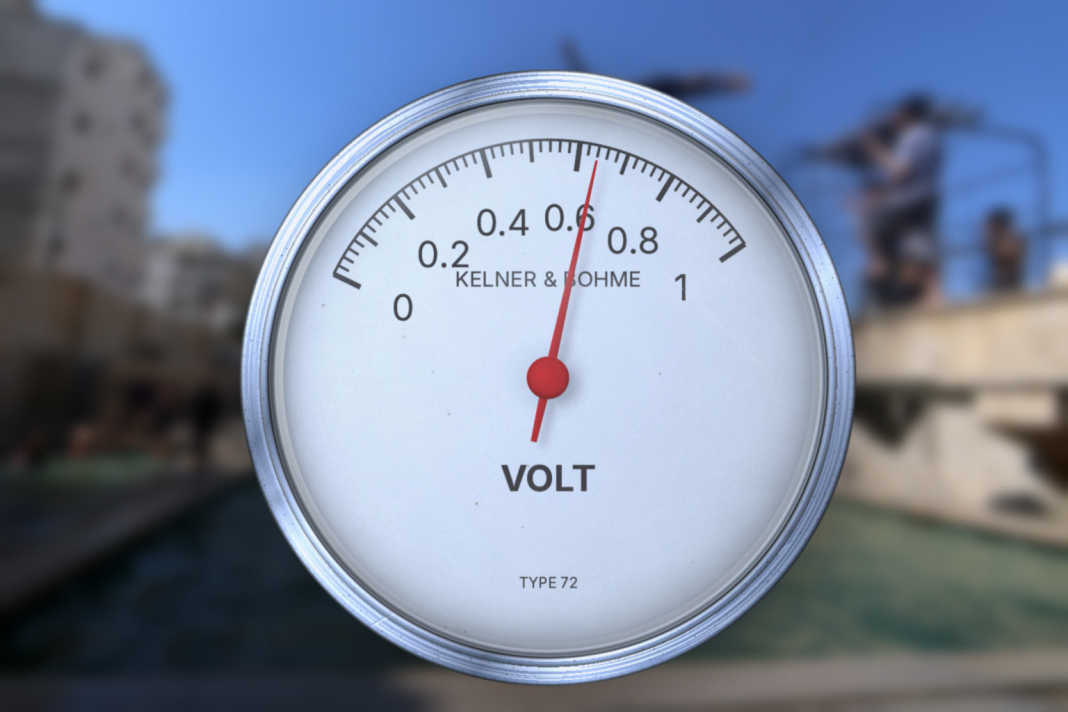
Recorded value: 0.64,V
